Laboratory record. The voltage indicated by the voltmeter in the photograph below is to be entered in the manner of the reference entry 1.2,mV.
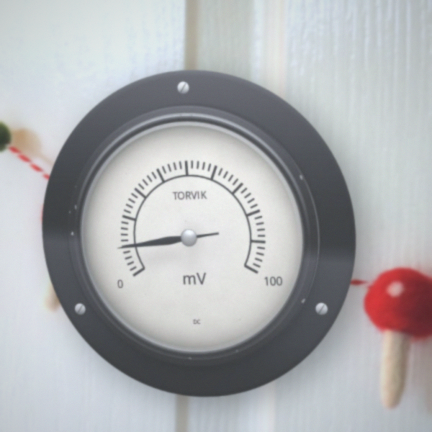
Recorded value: 10,mV
